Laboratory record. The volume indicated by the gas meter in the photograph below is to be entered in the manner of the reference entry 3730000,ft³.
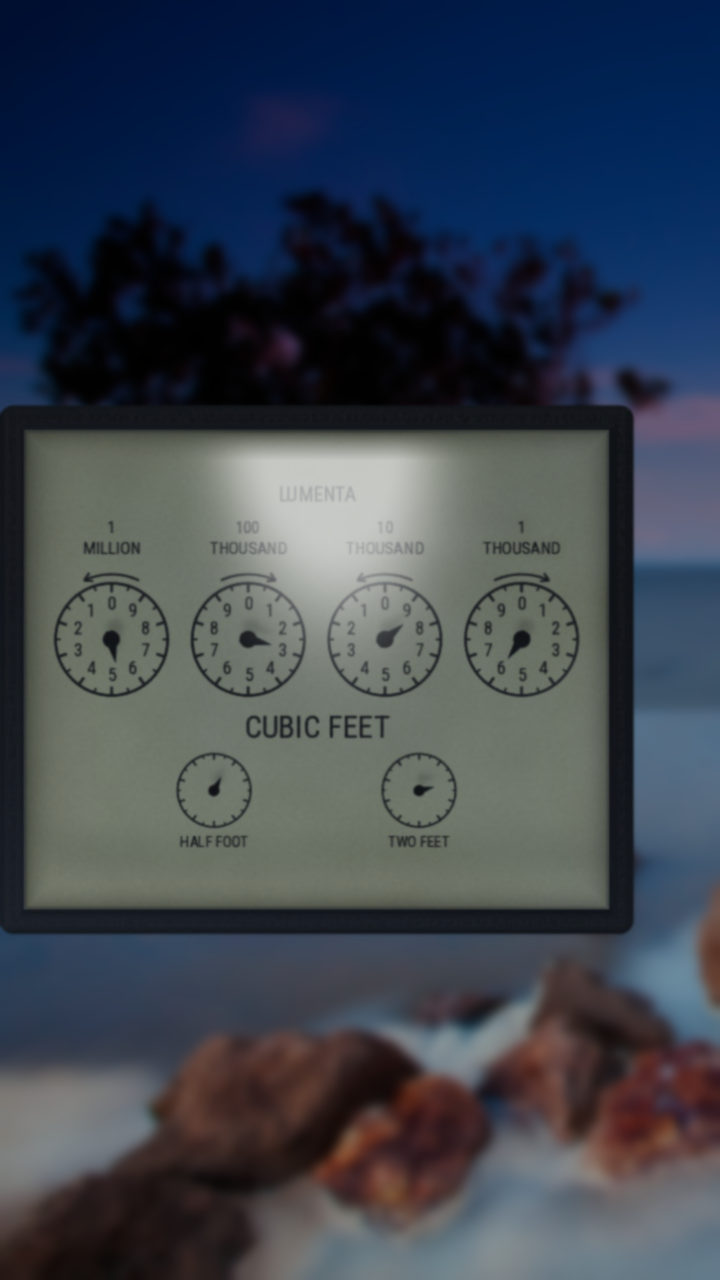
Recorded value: 528600,ft³
